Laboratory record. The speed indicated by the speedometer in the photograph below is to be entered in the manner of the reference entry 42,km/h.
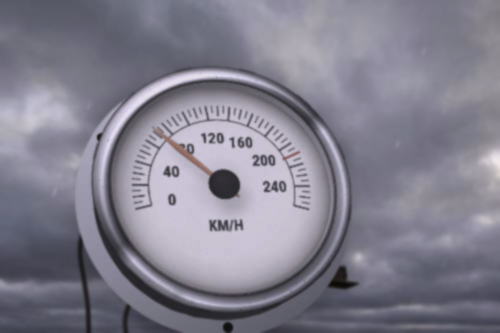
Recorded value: 70,km/h
